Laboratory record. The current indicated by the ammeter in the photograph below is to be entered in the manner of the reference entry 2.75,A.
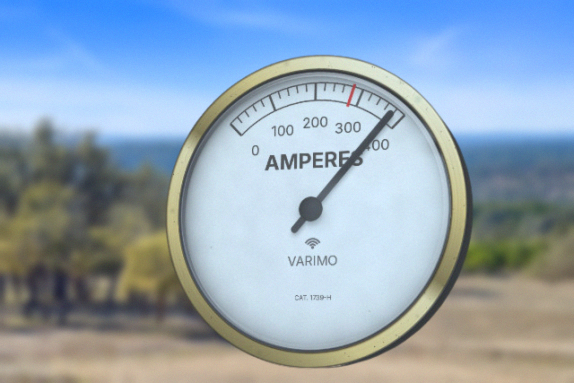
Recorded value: 380,A
